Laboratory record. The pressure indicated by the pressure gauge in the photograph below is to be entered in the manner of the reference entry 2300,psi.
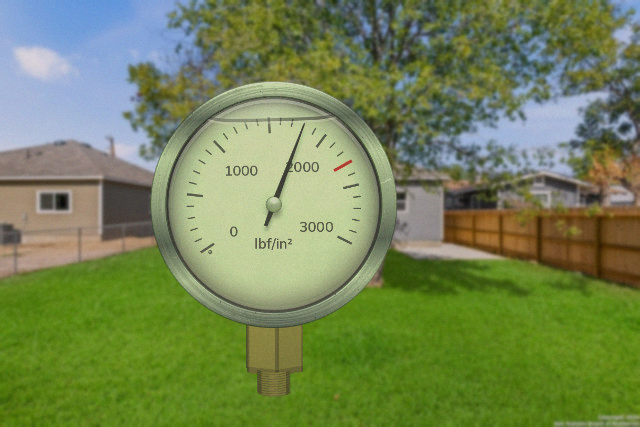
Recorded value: 1800,psi
